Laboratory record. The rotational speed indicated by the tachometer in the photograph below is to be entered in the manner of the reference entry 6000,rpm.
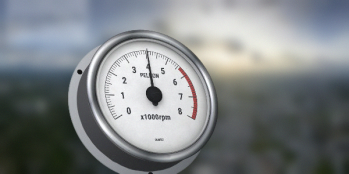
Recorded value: 4000,rpm
